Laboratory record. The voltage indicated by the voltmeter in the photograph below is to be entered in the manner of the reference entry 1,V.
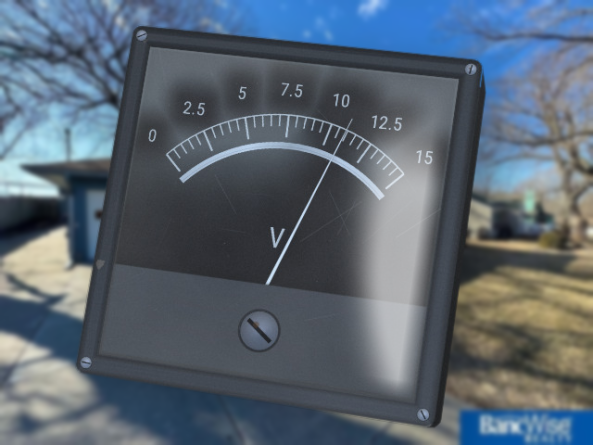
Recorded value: 11,V
